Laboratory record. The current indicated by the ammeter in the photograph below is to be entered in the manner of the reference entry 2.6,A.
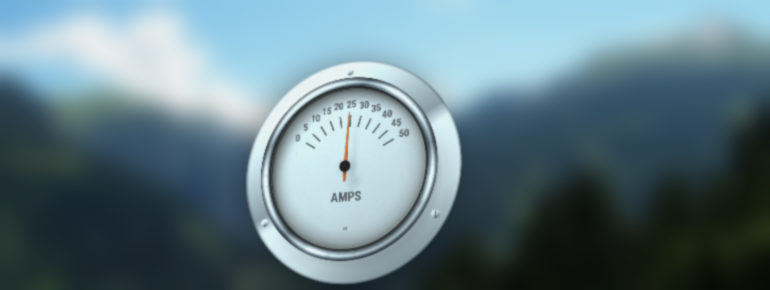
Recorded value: 25,A
